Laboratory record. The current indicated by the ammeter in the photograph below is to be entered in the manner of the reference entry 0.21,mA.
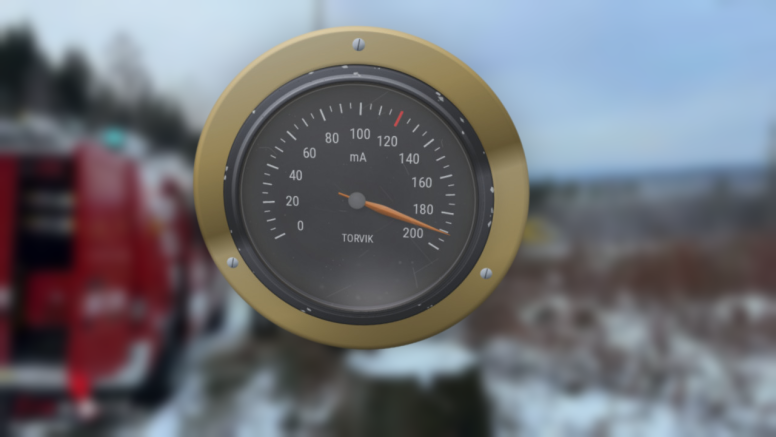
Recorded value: 190,mA
